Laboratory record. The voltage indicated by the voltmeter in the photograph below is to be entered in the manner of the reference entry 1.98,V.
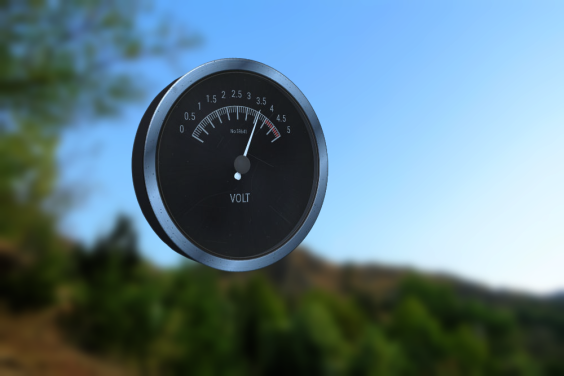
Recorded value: 3.5,V
